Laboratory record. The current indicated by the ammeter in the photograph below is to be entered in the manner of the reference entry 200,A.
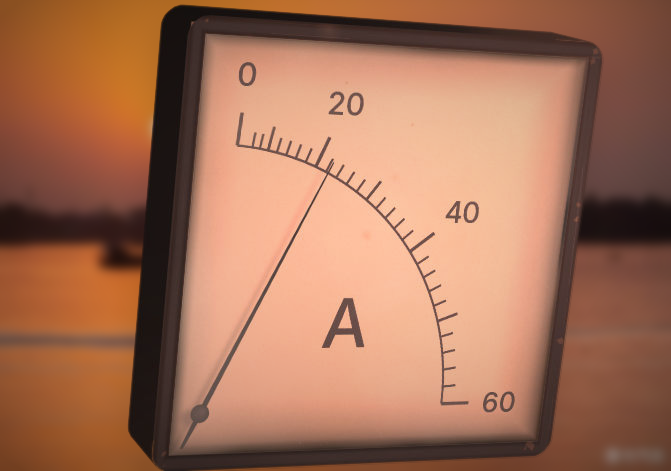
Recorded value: 22,A
